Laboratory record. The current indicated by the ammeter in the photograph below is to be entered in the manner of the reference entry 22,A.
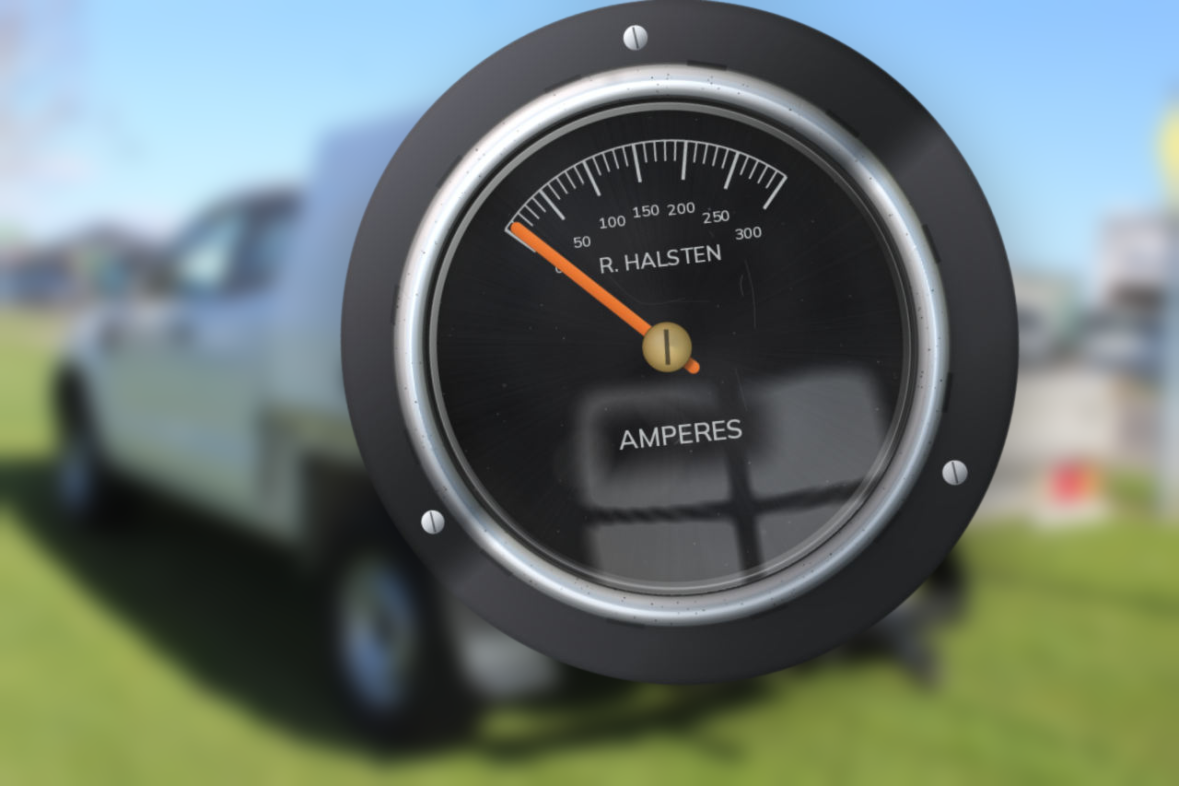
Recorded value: 10,A
